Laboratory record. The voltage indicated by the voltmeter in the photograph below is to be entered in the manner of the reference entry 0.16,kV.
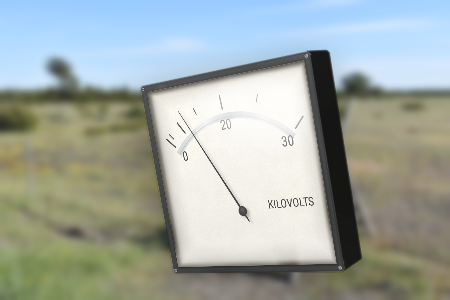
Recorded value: 12.5,kV
